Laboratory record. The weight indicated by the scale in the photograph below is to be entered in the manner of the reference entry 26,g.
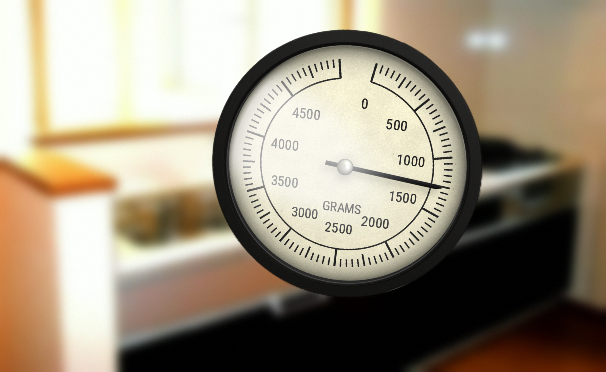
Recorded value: 1250,g
